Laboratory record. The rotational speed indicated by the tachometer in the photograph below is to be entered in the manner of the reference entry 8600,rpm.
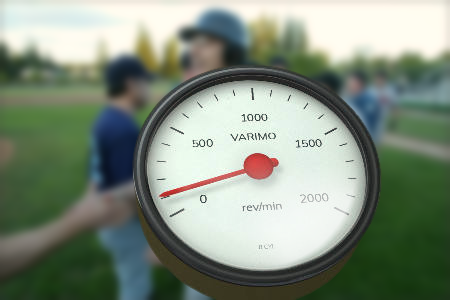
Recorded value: 100,rpm
